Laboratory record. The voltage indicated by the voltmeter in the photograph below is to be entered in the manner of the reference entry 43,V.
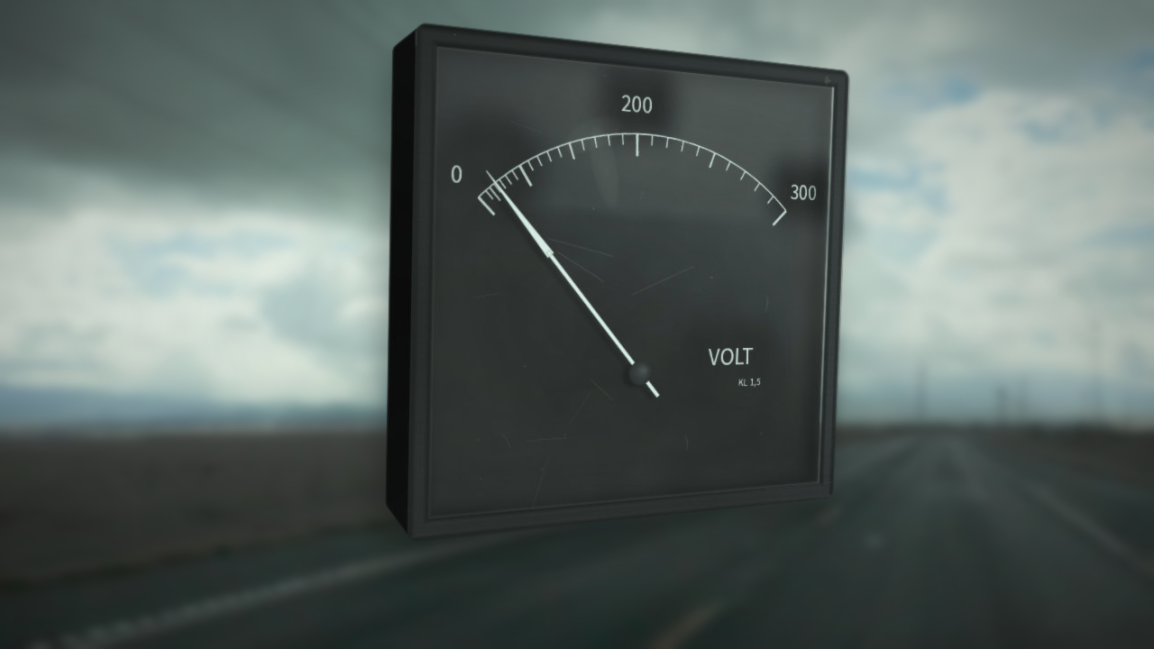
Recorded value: 60,V
